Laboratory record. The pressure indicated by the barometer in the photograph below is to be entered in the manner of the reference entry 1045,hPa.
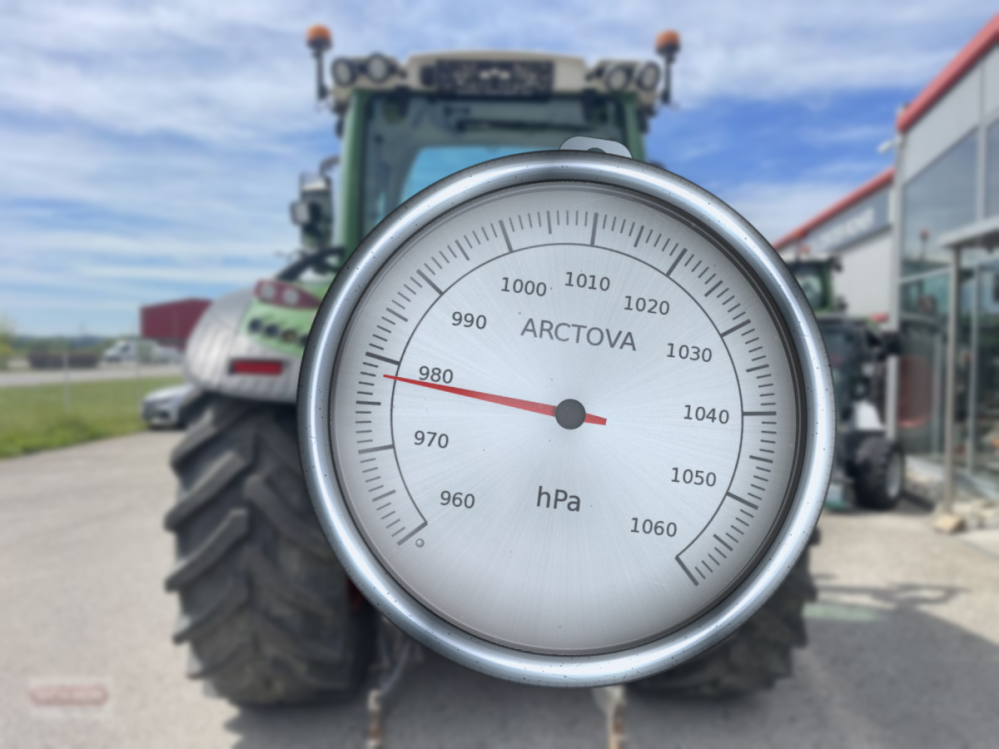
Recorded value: 978,hPa
